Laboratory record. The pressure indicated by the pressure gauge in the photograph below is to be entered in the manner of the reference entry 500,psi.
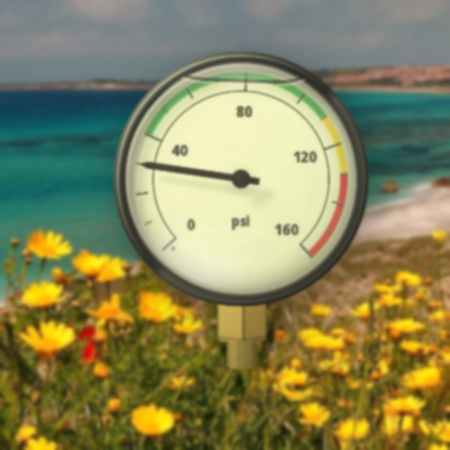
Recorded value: 30,psi
